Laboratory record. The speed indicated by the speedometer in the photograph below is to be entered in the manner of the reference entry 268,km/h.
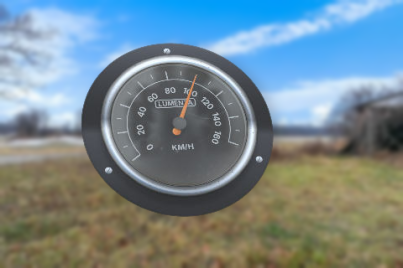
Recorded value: 100,km/h
